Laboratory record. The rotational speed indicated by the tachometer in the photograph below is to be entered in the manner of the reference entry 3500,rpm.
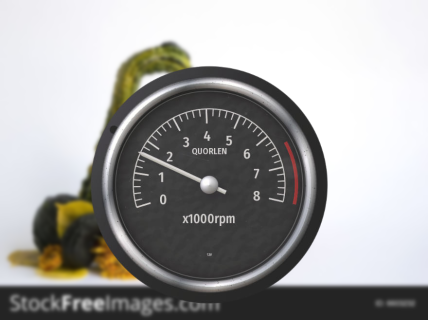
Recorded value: 1600,rpm
